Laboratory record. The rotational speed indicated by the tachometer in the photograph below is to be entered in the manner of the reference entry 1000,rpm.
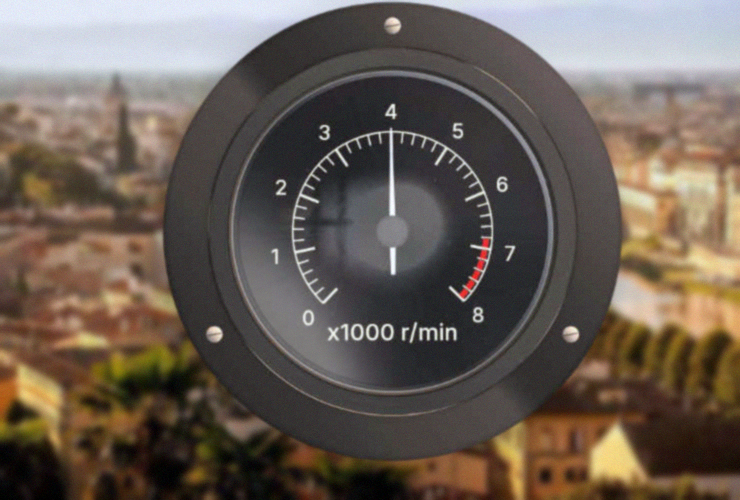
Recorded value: 4000,rpm
